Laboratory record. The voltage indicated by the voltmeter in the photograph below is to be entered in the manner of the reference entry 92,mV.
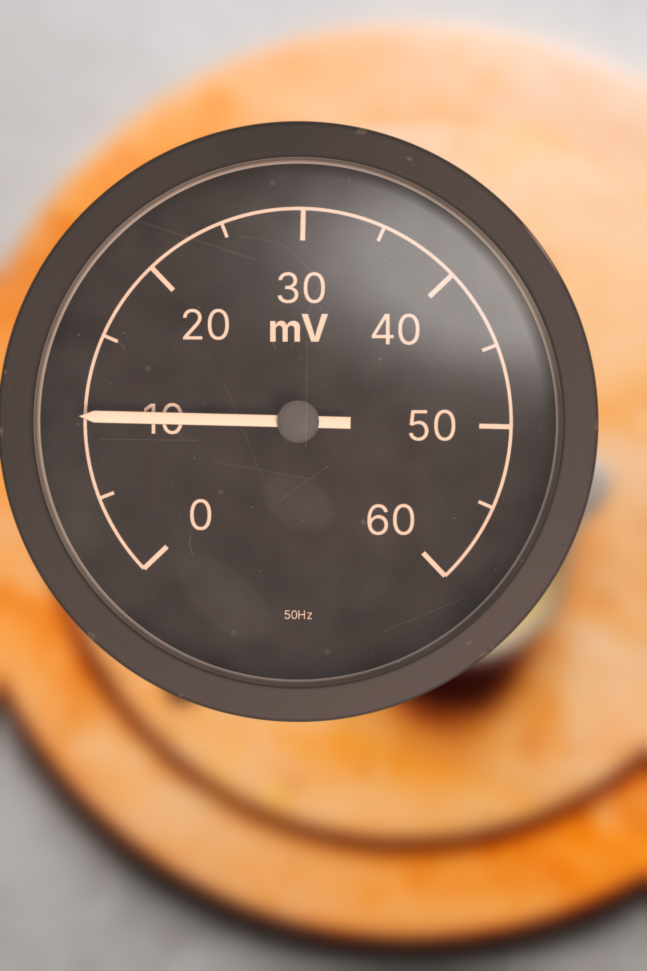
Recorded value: 10,mV
